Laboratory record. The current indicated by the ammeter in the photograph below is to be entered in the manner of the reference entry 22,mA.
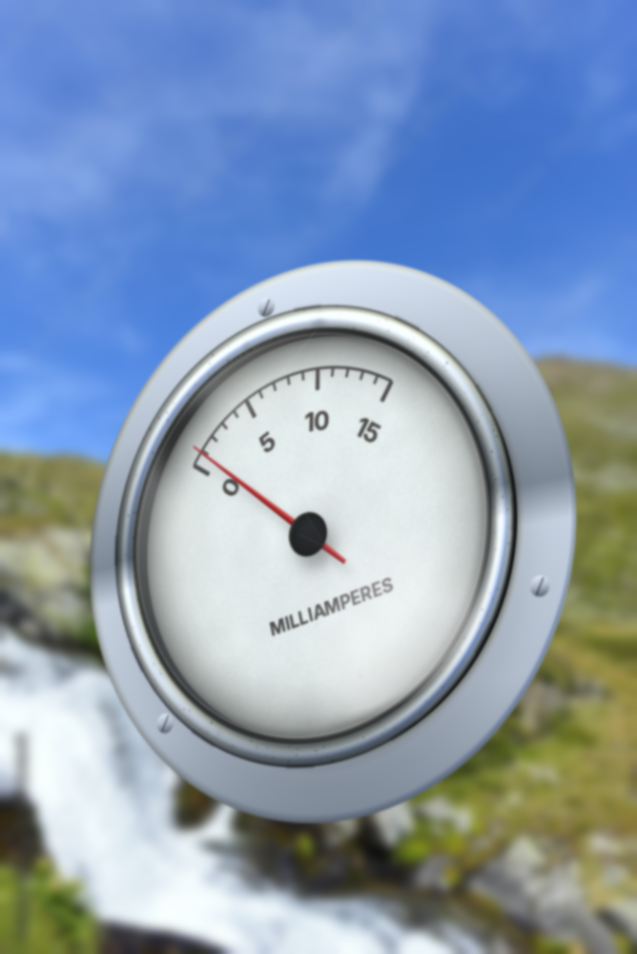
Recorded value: 1,mA
